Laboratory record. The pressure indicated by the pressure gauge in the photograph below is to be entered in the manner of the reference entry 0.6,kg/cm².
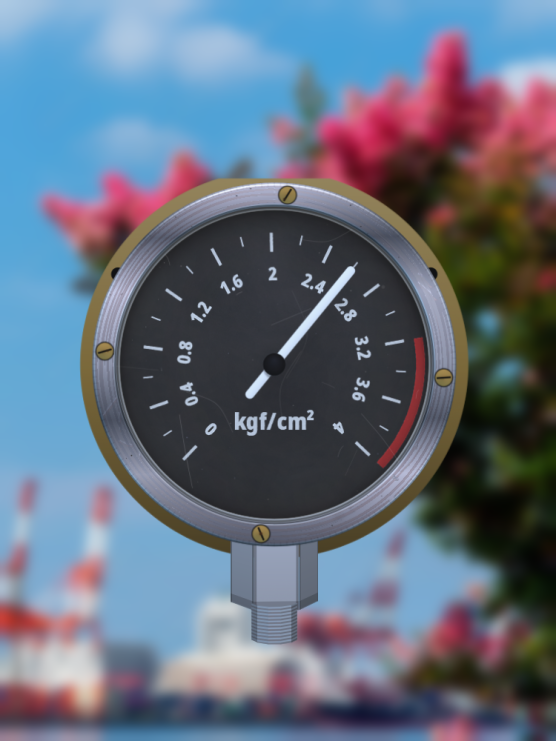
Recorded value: 2.6,kg/cm²
